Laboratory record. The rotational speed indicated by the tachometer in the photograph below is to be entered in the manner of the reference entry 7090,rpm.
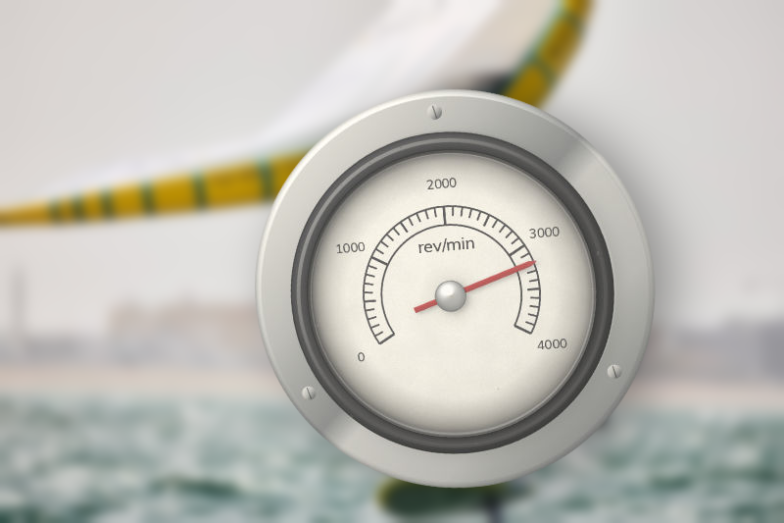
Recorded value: 3200,rpm
